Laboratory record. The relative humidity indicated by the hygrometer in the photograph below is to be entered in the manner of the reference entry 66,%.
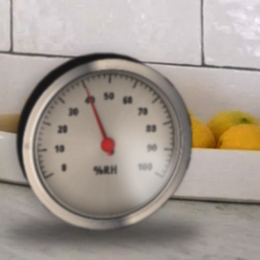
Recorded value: 40,%
